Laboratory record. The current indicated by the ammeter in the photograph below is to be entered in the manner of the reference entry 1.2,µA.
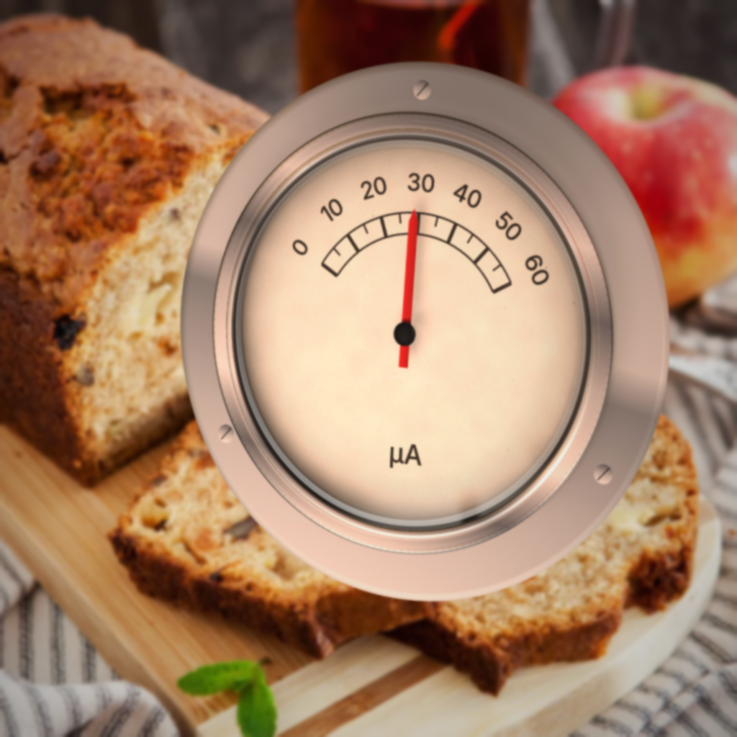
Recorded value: 30,µA
